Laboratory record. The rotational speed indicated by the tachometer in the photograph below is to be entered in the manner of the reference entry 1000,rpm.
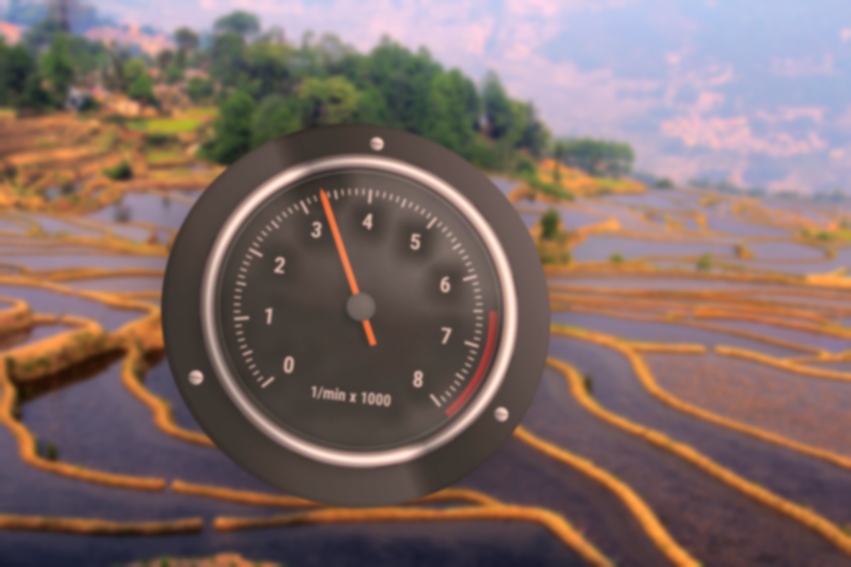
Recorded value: 3300,rpm
